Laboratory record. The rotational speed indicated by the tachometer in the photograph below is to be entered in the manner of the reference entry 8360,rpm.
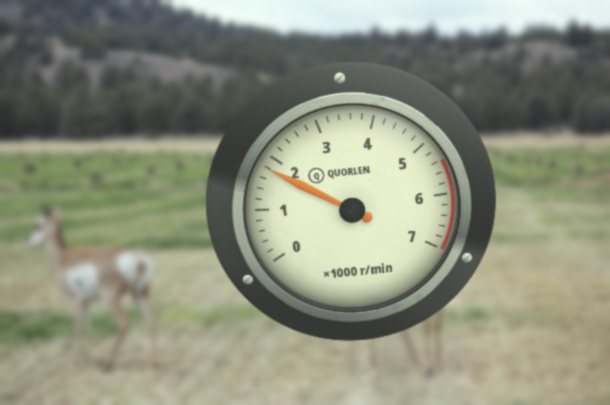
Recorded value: 1800,rpm
